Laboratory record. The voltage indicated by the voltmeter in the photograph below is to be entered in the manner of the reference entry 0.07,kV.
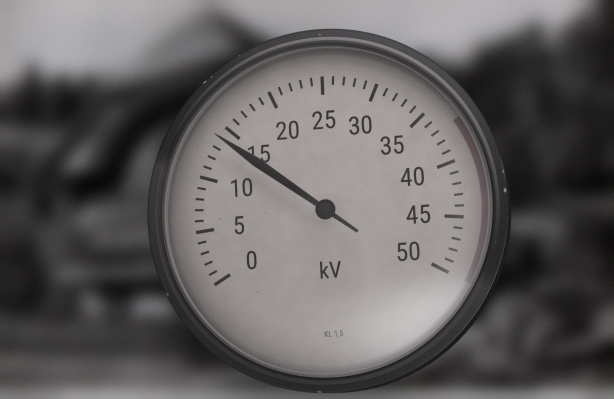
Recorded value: 14,kV
